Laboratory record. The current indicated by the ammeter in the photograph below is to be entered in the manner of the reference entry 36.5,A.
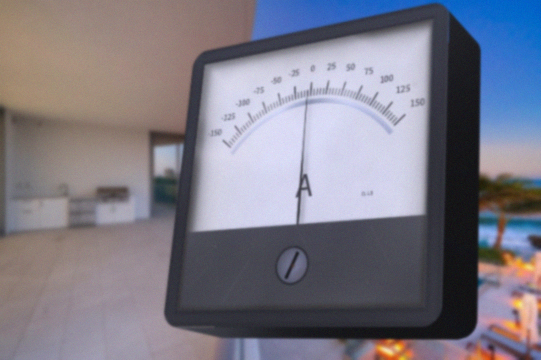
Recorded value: 0,A
